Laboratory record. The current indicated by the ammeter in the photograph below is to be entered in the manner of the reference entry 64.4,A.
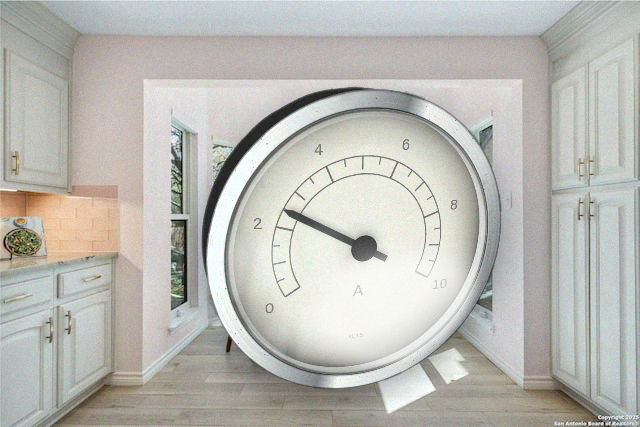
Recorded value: 2.5,A
